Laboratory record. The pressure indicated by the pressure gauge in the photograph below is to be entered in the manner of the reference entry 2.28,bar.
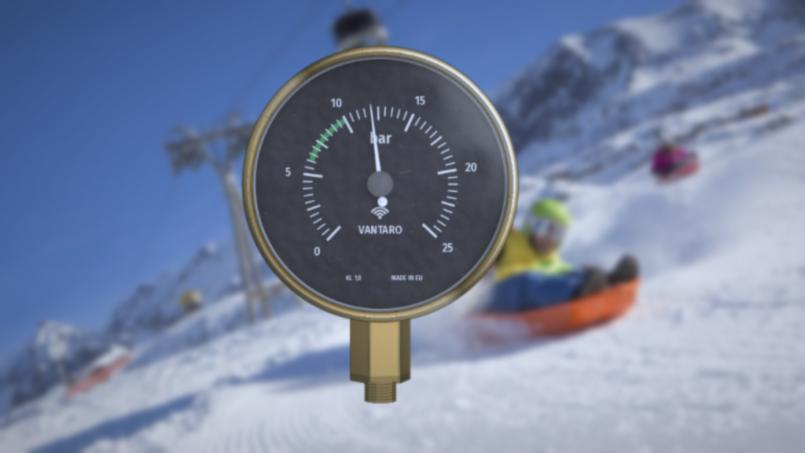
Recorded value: 12,bar
